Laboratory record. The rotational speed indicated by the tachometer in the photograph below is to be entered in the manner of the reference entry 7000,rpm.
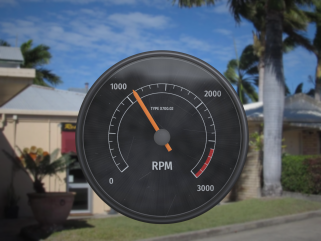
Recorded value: 1100,rpm
